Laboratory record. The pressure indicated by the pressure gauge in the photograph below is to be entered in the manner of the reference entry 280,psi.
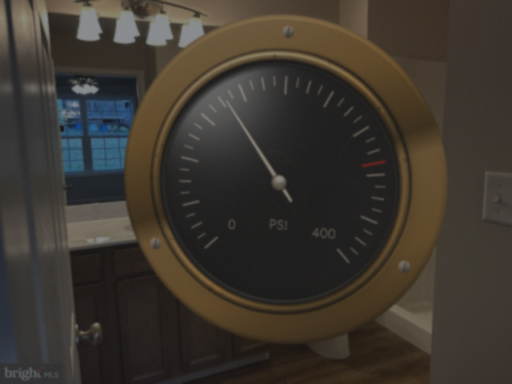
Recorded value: 145,psi
